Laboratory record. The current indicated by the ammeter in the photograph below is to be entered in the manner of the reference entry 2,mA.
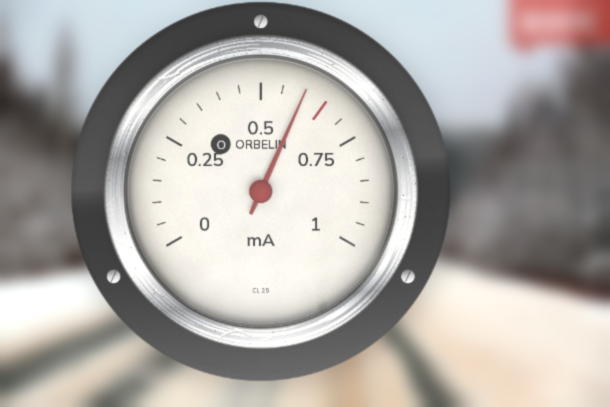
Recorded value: 0.6,mA
